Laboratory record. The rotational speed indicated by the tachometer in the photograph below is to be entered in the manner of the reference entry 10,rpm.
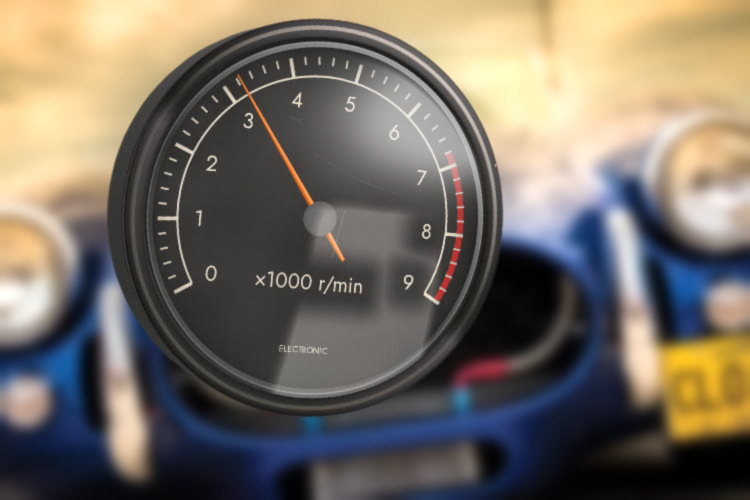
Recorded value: 3200,rpm
